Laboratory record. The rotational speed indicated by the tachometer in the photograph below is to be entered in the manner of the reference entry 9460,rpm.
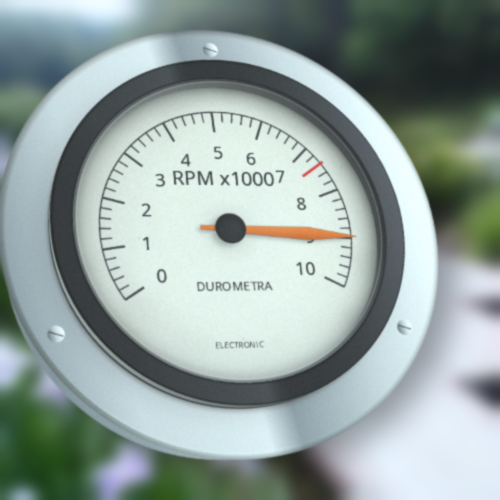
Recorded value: 9000,rpm
